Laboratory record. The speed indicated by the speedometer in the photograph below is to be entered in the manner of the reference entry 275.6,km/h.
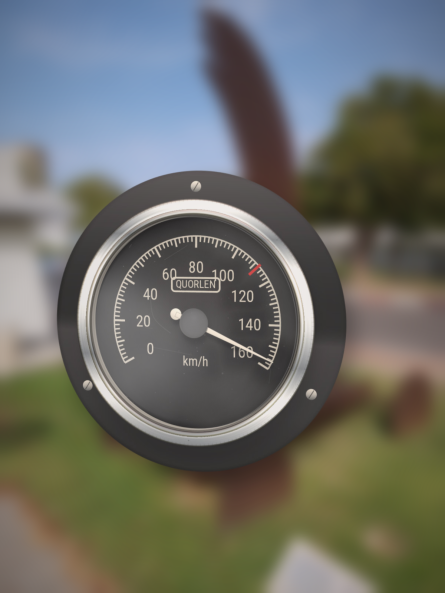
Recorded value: 156,km/h
